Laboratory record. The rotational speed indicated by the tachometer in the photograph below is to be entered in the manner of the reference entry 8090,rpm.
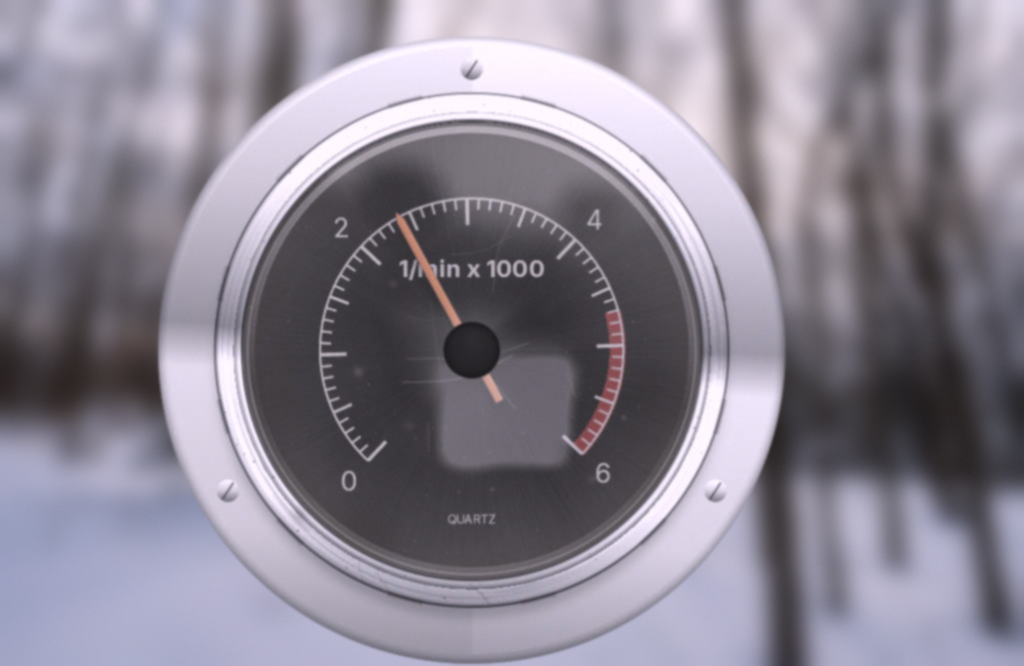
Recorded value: 2400,rpm
